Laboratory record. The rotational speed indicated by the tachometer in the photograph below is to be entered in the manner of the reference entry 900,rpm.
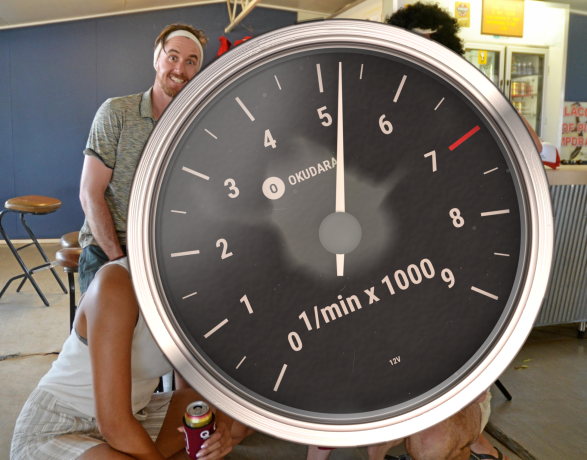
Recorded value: 5250,rpm
